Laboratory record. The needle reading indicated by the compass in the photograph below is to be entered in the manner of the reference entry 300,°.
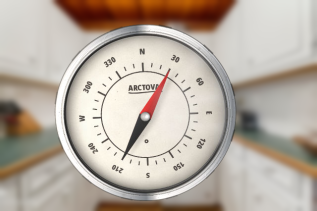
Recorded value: 30,°
